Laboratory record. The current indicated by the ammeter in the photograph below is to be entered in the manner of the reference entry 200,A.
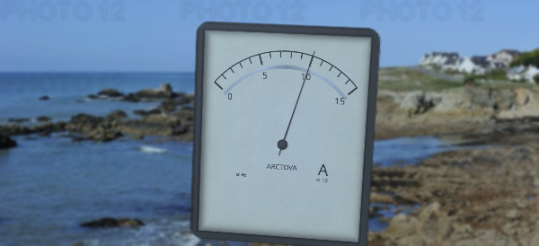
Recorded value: 10,A
